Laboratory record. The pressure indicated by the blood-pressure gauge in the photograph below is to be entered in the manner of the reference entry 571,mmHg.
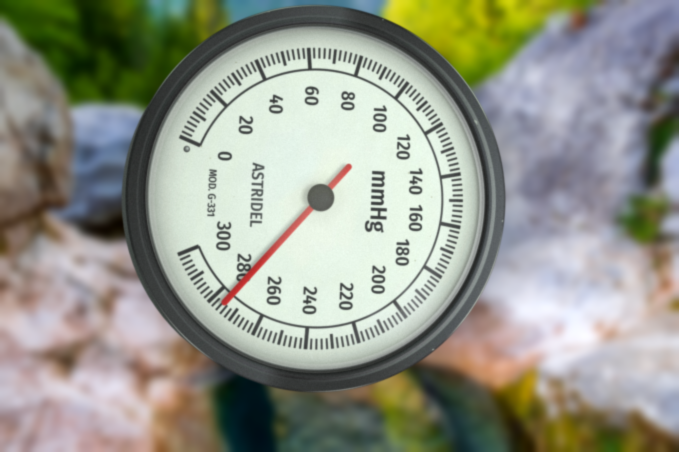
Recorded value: 276,mmHg
